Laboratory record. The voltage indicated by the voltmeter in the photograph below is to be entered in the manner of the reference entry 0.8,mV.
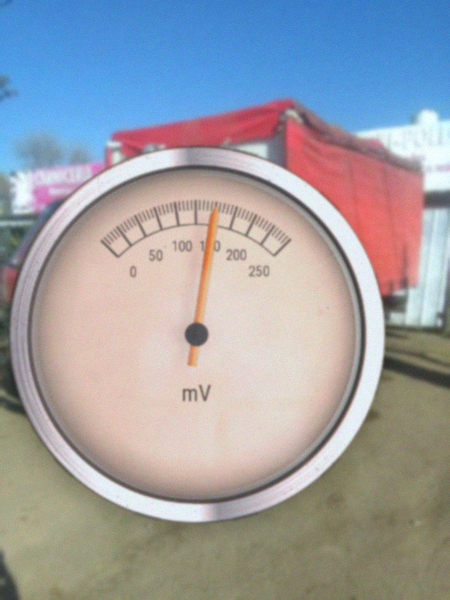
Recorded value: 150,mV
